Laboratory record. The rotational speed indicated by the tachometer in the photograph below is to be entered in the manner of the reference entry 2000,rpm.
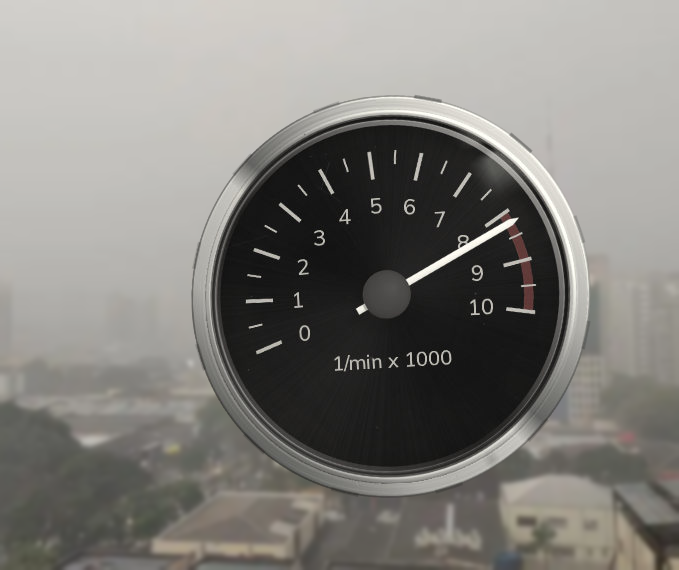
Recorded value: 8250,rpm
